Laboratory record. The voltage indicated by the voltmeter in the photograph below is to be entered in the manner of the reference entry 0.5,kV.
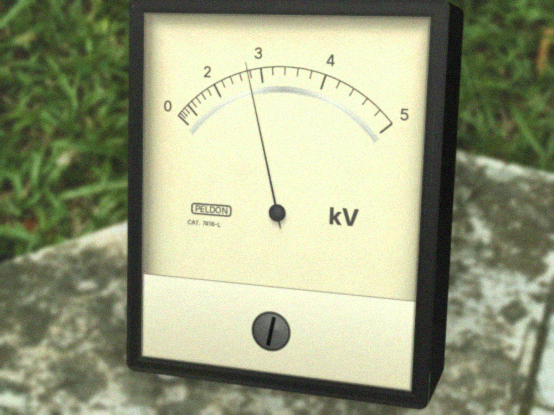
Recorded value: 2.8,kV
